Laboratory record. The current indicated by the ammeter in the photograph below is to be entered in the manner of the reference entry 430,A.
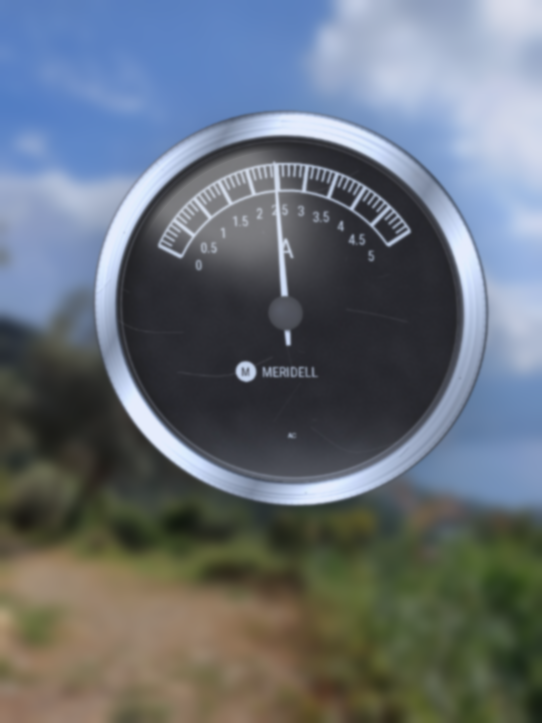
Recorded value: 2.5,A
